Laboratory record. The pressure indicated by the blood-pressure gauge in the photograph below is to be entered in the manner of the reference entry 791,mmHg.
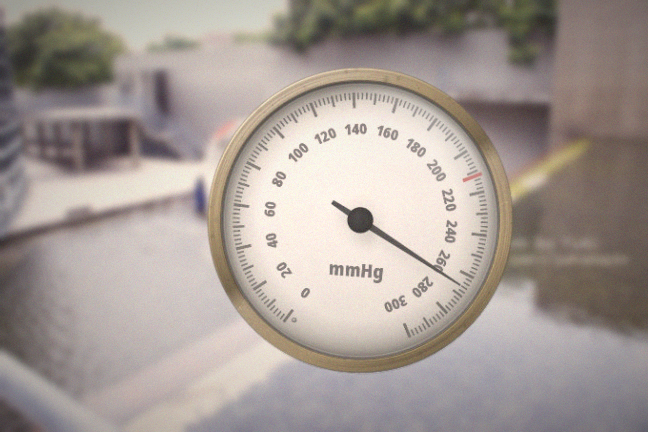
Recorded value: 266,mmHg
